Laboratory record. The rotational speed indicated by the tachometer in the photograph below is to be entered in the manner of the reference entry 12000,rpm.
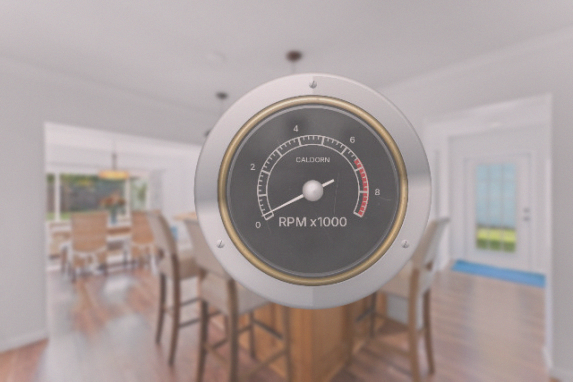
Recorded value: 200,rpm
